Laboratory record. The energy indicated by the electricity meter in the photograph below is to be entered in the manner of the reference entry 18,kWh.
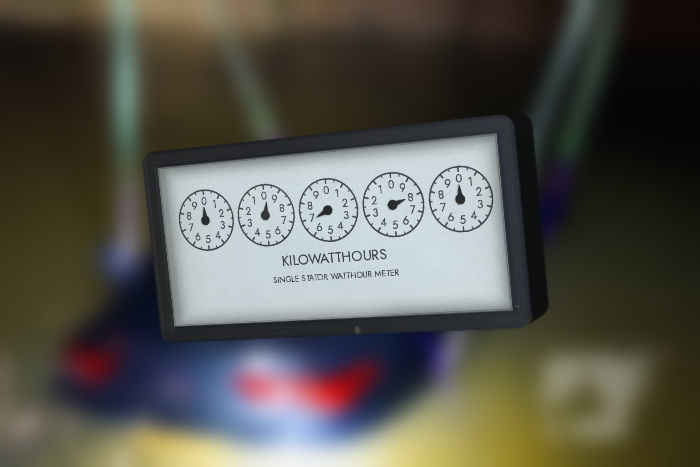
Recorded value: 99680,kWh
